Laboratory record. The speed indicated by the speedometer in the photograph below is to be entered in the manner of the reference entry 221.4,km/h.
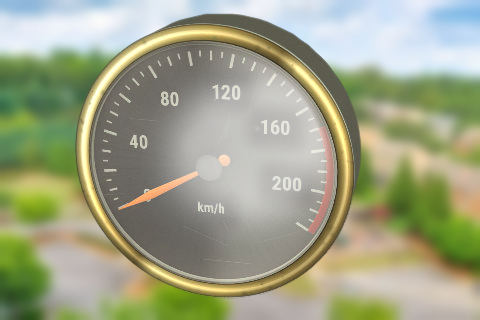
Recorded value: 0,km/h
